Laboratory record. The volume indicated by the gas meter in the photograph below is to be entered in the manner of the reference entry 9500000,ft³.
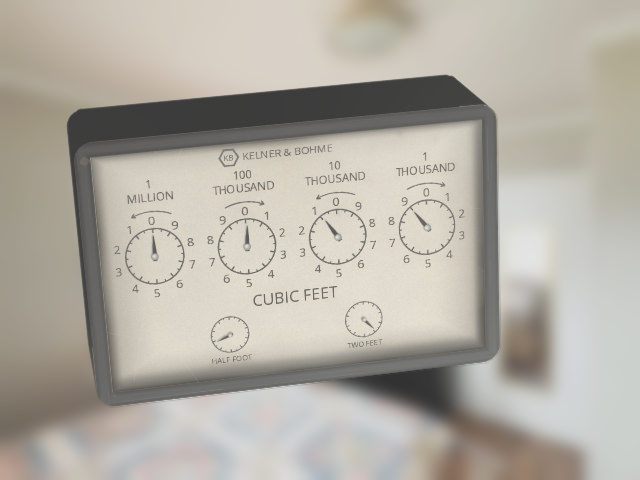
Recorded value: 900,ft³
